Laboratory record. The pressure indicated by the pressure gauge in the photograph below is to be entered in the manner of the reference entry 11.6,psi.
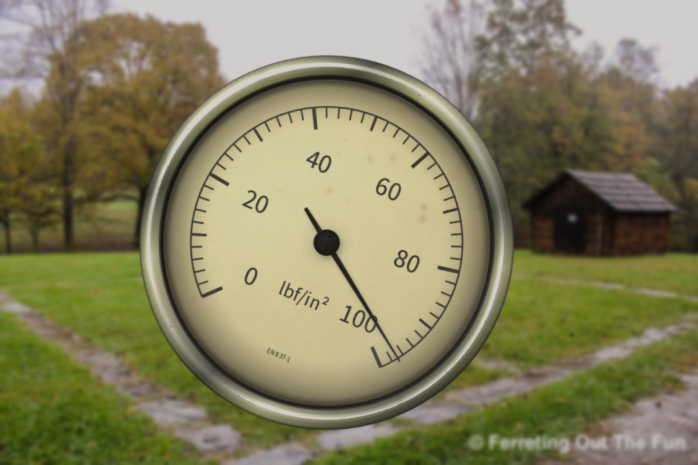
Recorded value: 97,psi
